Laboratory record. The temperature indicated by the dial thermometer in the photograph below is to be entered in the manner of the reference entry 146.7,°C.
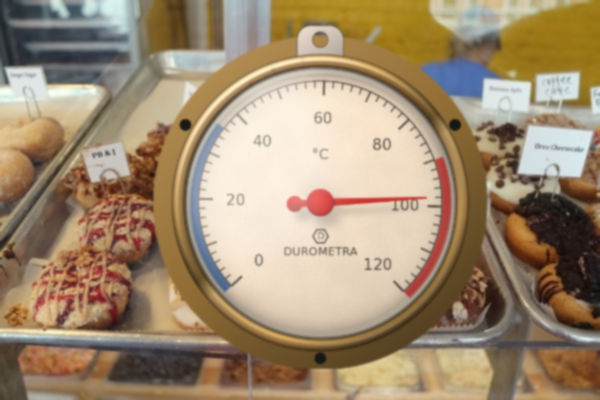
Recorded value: 98,°C
